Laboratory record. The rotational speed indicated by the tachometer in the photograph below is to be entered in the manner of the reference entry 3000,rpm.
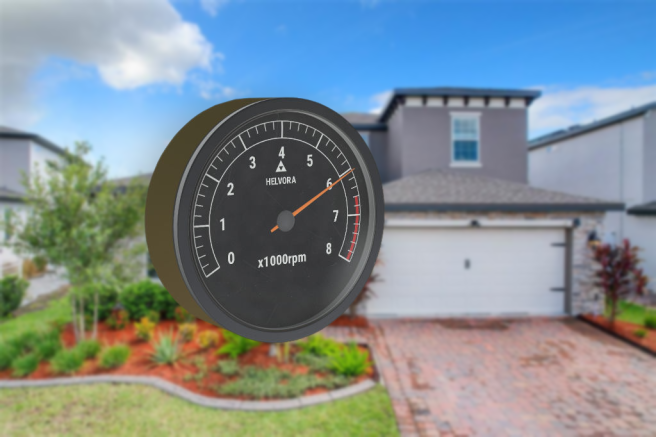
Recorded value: 6000,rpm
